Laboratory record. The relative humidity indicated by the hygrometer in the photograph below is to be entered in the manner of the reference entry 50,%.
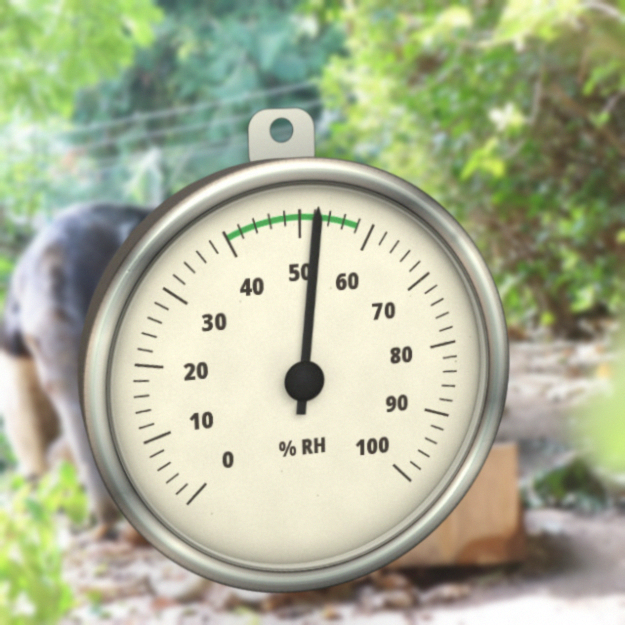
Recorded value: 52,%
